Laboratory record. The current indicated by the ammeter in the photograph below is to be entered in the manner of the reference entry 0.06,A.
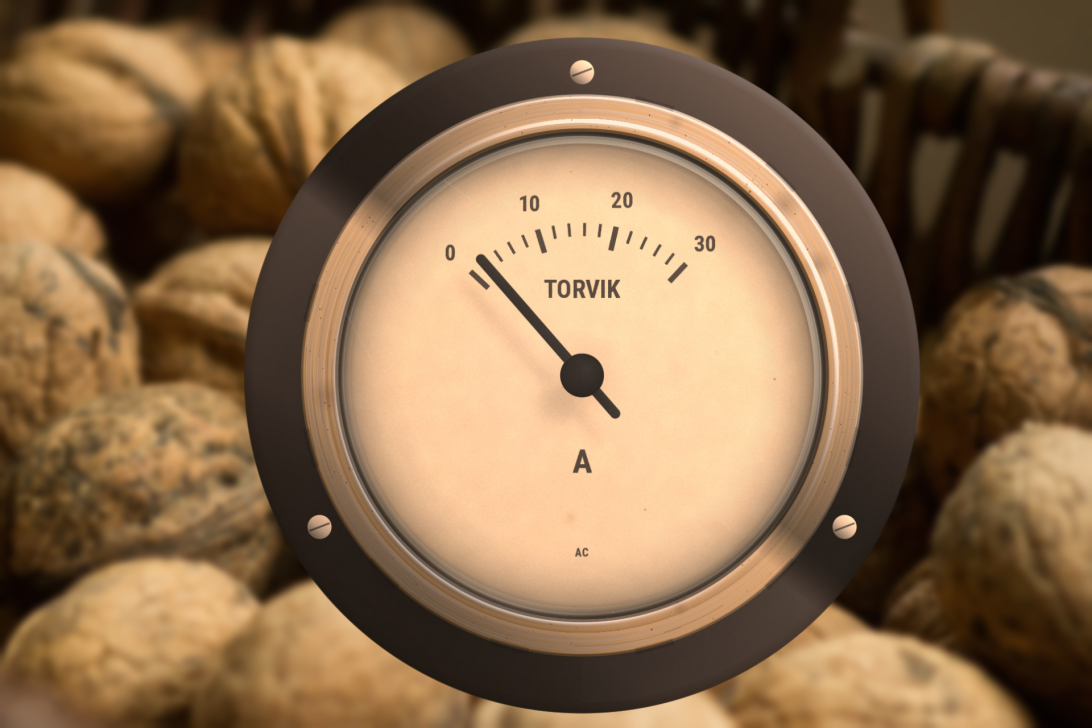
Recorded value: 2,A
